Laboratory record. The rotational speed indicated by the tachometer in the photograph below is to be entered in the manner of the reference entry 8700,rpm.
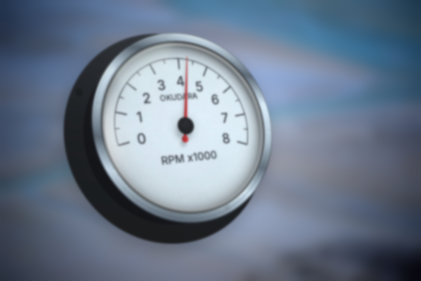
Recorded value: 4250,rpm
